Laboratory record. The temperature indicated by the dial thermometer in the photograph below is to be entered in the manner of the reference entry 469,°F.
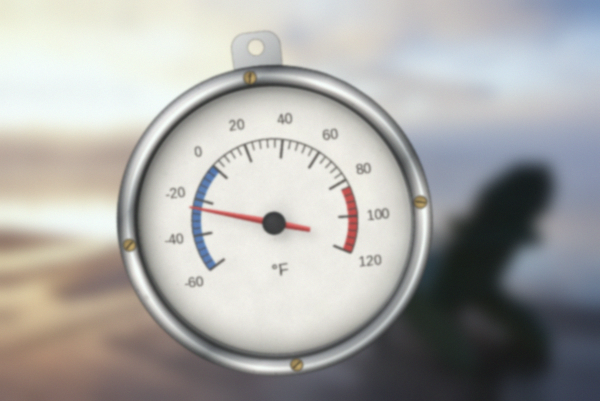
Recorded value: -24,°F
